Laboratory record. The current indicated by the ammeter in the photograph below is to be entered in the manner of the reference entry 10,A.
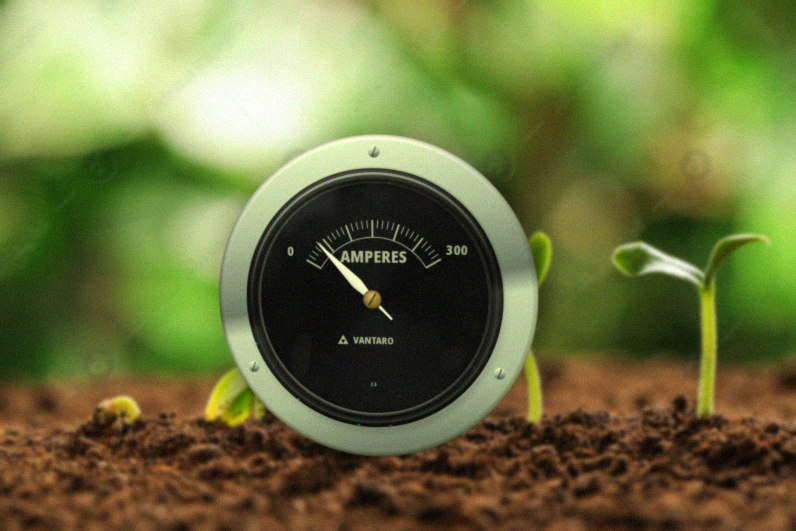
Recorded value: 40,A
